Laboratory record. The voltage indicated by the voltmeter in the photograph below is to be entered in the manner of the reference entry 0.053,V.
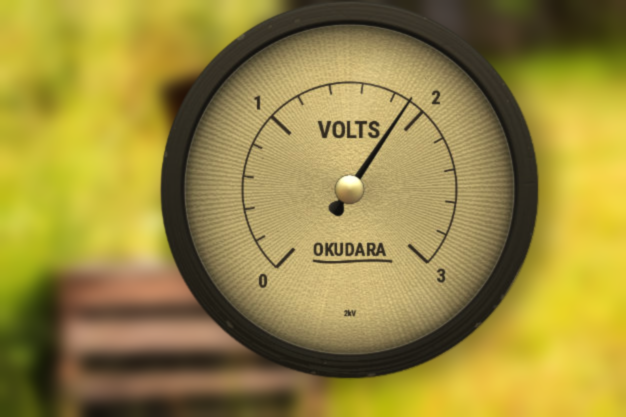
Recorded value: 1.9,V
